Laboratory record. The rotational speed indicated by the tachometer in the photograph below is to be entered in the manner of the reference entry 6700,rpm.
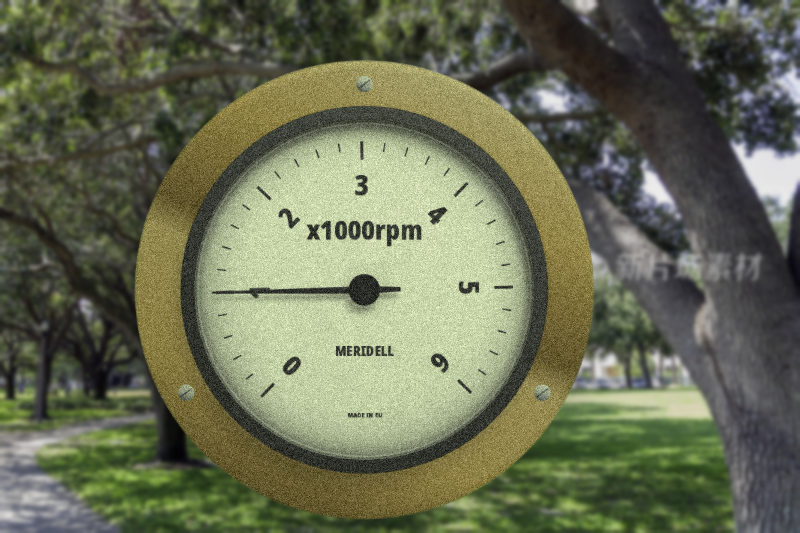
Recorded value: 1000,rpm
